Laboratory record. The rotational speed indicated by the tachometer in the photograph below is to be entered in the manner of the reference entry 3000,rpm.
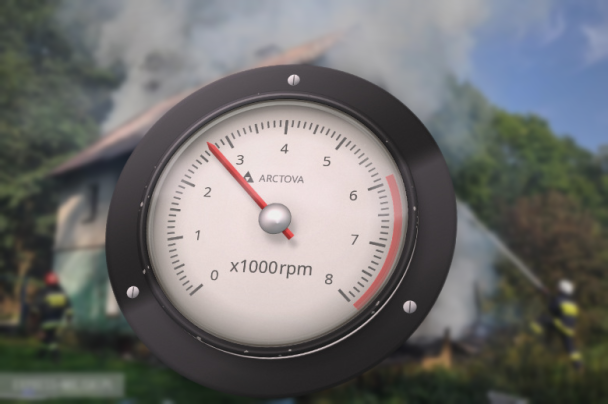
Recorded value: 2700,rpm
